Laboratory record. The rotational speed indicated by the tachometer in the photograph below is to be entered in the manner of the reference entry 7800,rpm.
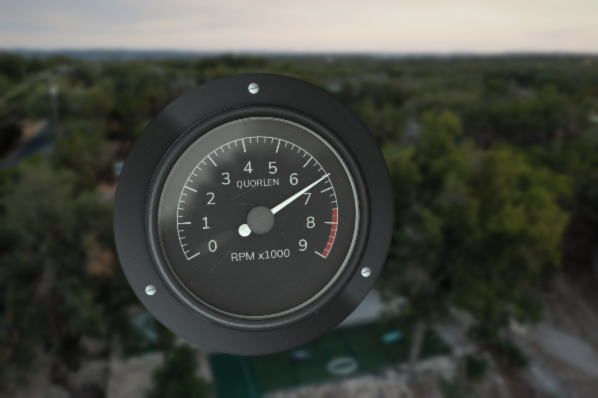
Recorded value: 6600,rpm
